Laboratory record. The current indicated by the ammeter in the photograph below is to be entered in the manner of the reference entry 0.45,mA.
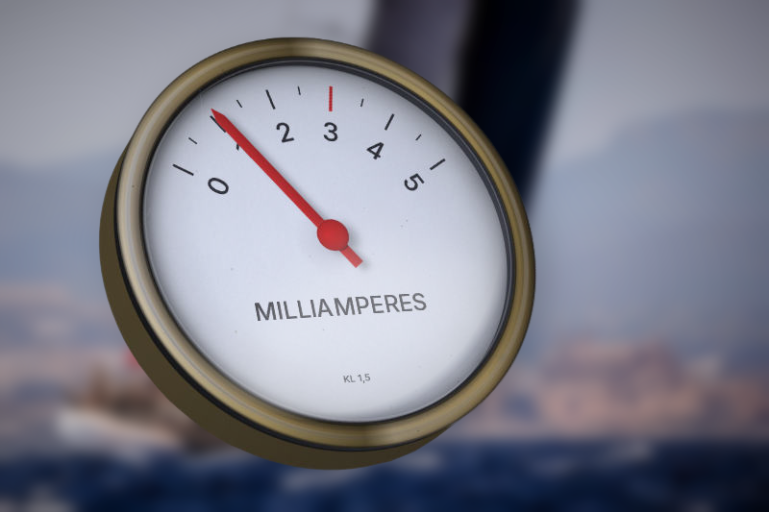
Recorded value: 1,mA
